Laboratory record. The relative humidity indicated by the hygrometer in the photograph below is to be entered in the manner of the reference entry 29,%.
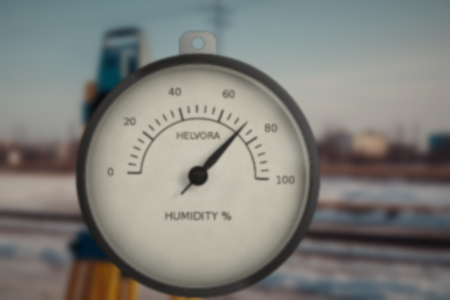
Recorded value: 72,%
